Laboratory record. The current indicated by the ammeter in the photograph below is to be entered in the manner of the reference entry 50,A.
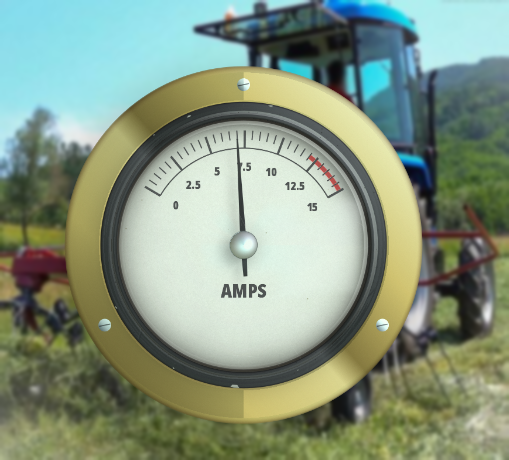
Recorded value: 7,A
